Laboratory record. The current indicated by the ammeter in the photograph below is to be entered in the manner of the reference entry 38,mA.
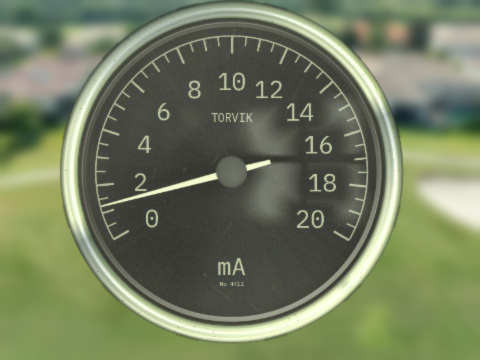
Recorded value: 1.25,mA
